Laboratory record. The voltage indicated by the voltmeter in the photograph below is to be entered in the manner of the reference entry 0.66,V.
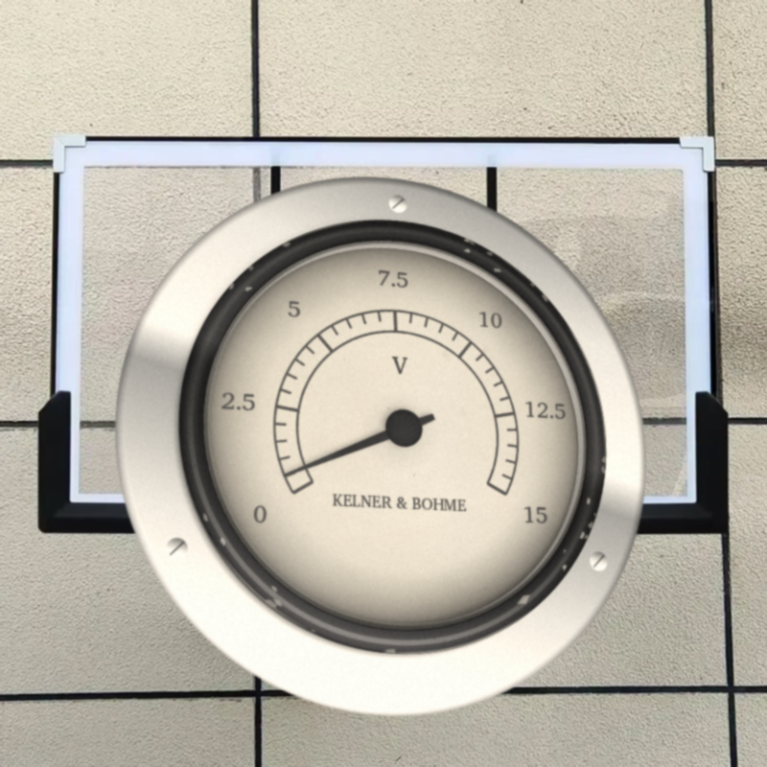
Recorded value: 0.5,V
